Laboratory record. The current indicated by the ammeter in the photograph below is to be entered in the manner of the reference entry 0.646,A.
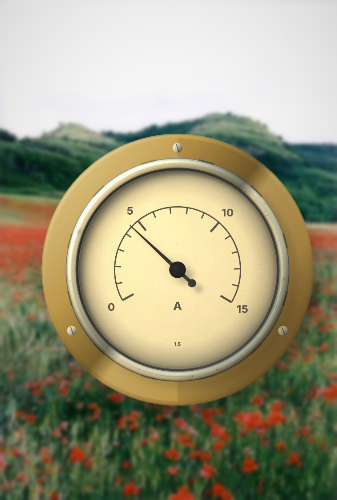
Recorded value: 4.5,A
